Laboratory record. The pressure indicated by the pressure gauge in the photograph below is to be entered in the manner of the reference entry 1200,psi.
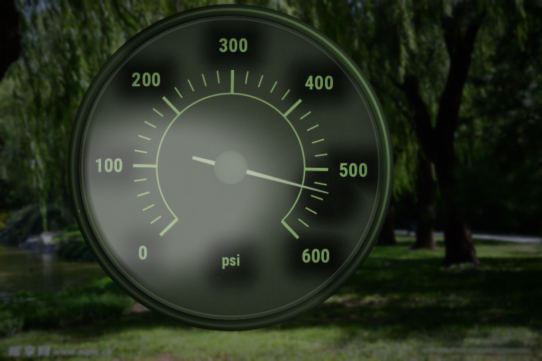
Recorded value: 530,psi
